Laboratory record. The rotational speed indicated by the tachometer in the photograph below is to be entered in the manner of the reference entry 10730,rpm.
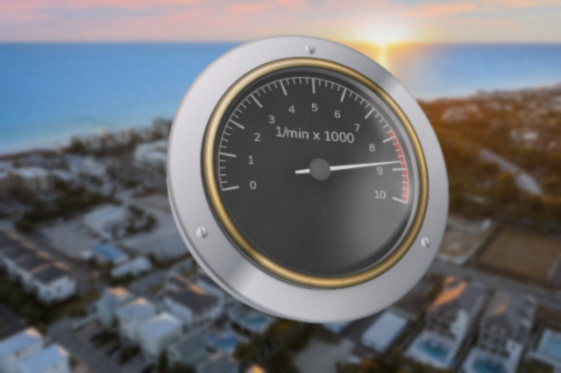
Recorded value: 8800,rpm
